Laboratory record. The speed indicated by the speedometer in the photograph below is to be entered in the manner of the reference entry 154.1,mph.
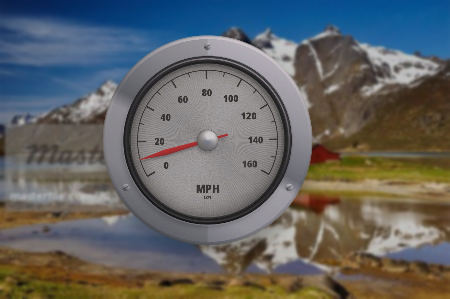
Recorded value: 10,mph
